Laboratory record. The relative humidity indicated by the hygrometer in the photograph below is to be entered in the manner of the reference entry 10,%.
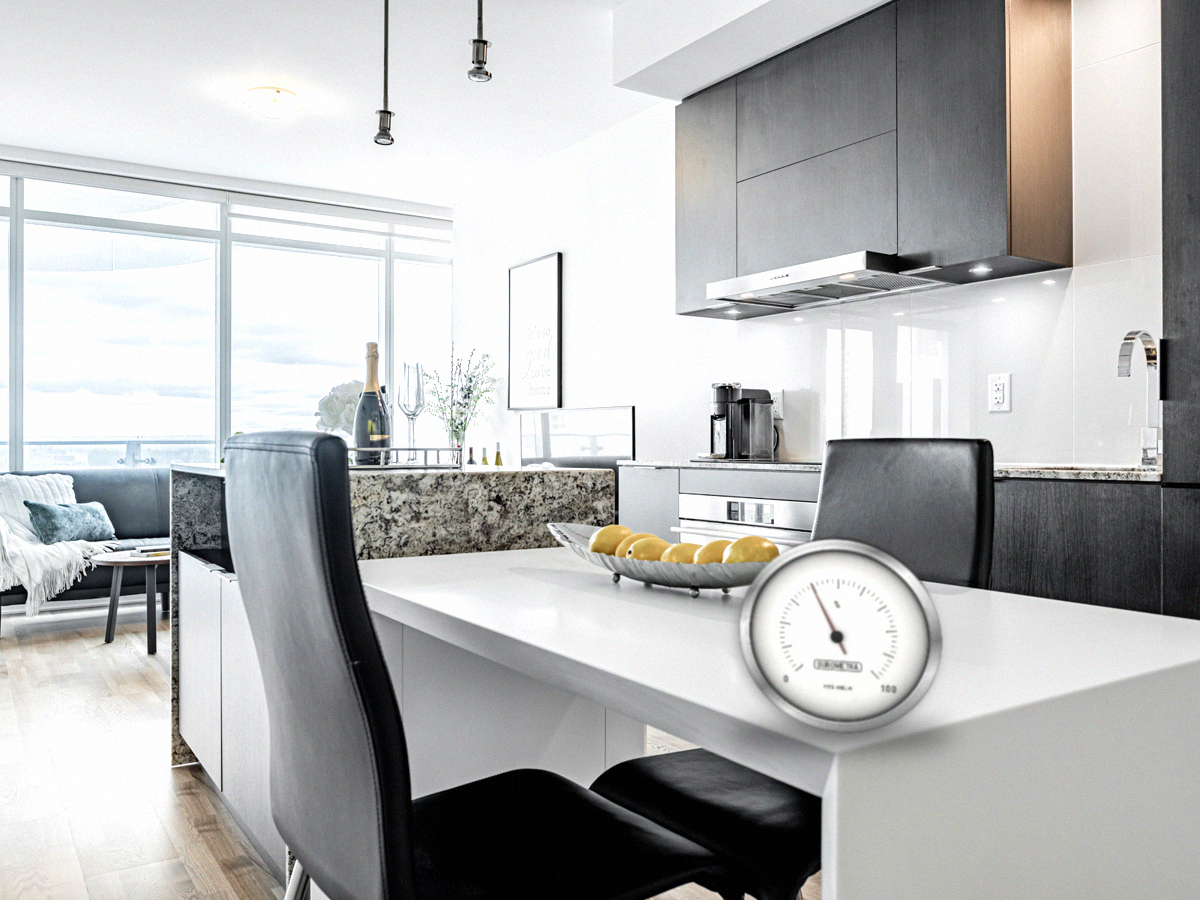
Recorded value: 40,%
